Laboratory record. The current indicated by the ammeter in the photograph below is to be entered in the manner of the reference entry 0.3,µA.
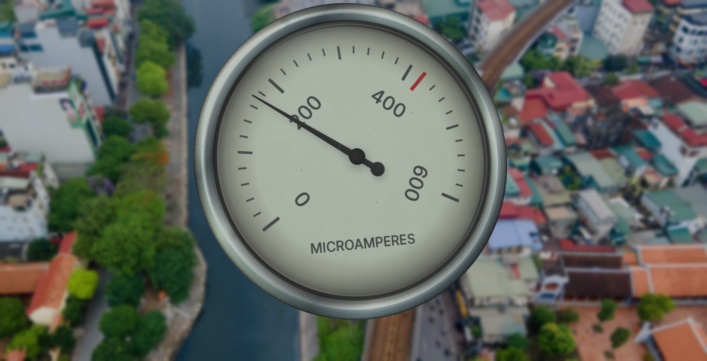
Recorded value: 170,µA
